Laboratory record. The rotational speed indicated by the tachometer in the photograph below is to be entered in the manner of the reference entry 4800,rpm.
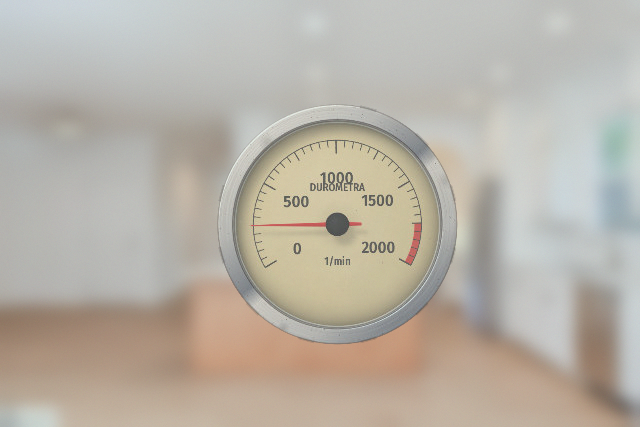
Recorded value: 250,rpm
